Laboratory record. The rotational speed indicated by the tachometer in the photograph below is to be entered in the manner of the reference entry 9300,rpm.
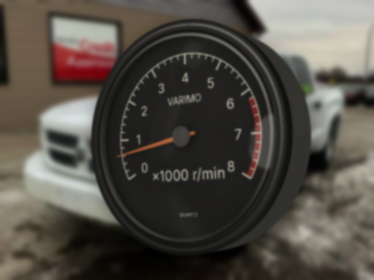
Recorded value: 600,rpm
